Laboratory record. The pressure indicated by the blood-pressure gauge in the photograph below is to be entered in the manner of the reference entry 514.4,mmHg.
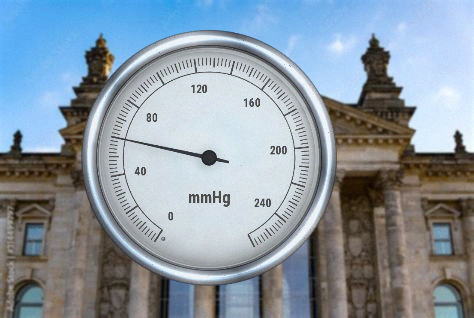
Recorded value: 60,mmHg
